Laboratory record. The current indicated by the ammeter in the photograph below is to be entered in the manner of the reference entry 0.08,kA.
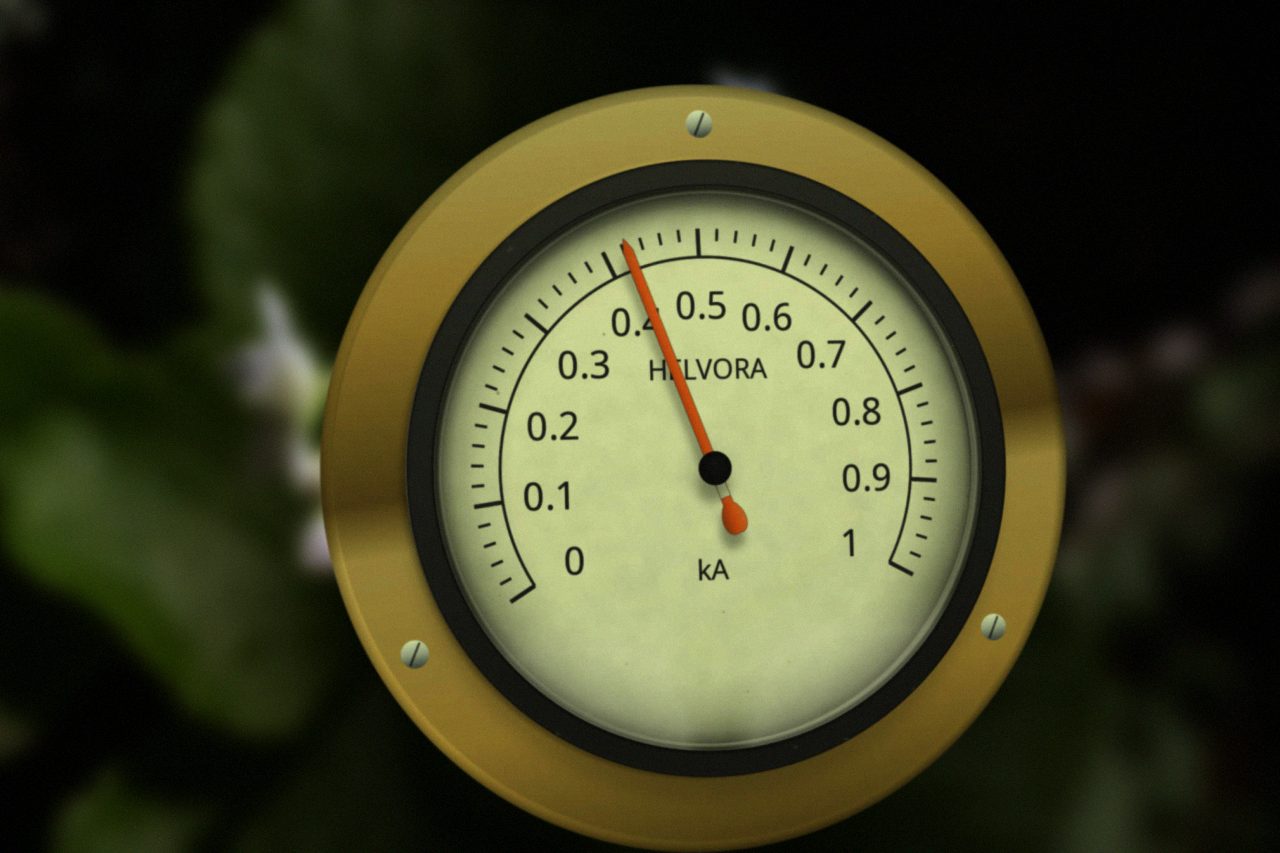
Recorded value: 0.42,kA
